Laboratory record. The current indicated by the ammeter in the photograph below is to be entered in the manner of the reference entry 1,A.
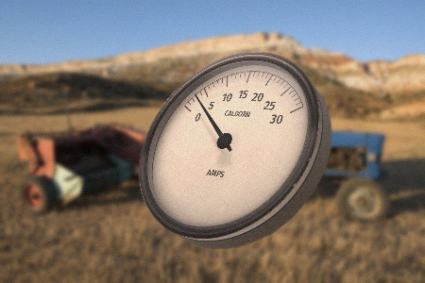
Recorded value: 3,A
